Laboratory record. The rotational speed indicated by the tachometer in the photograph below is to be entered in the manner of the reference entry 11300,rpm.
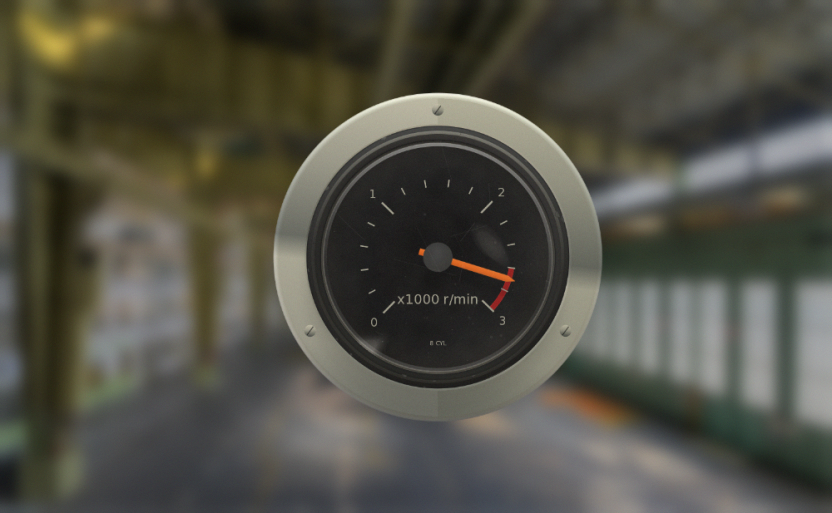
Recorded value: 2700,rpm
